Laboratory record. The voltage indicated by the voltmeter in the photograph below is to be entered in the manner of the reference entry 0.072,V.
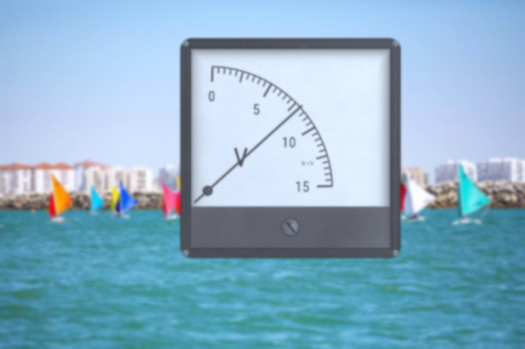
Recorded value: 8,V
